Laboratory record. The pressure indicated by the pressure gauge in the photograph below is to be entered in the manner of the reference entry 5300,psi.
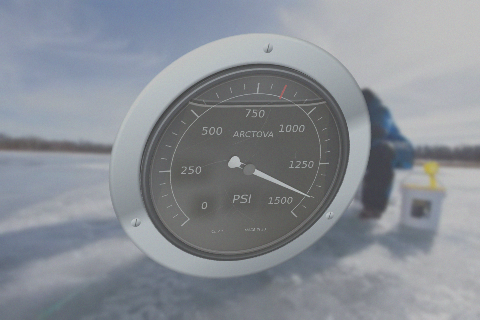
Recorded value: 1400,psi
